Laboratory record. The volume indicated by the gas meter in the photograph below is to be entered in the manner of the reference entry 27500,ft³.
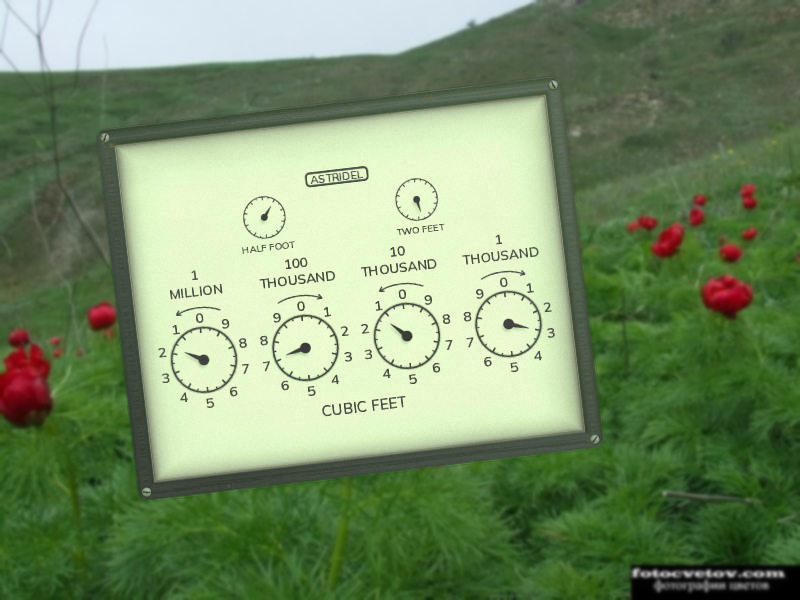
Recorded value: 171300,ft³
